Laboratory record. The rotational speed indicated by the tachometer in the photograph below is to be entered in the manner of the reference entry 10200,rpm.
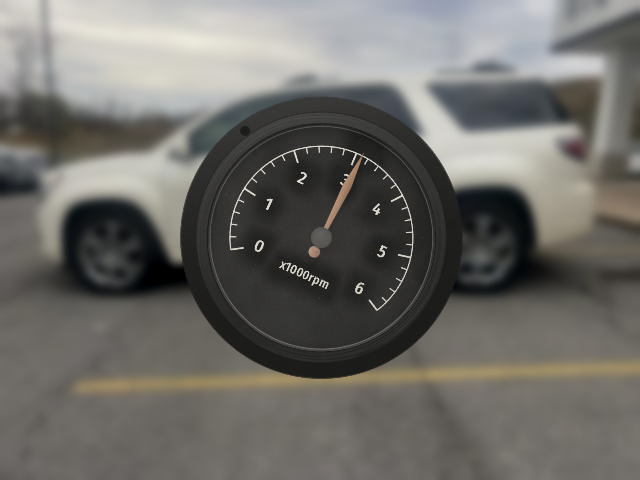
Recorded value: 3100,rpm
